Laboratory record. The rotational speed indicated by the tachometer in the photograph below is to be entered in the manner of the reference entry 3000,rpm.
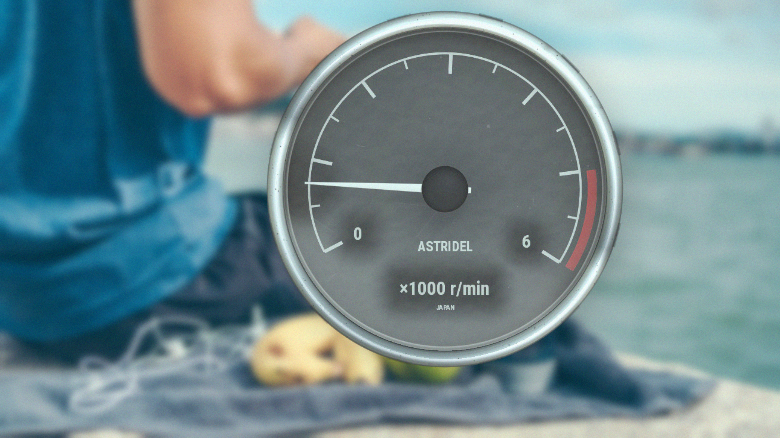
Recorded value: 750,rpm
